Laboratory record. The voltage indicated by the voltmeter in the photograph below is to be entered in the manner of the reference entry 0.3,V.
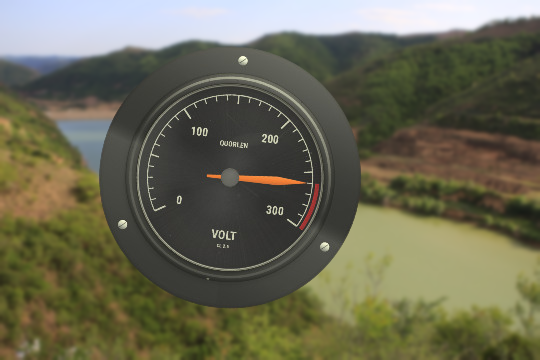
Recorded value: 260,V
